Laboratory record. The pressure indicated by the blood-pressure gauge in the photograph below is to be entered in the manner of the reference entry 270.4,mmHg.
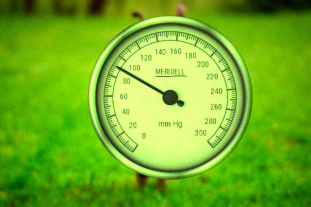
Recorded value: 90,mmHg
